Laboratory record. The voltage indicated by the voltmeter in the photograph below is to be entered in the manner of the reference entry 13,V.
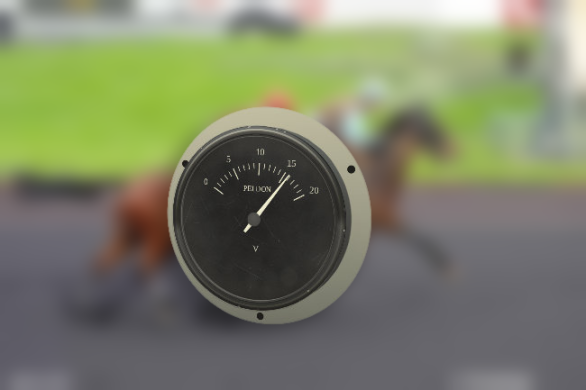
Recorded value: 16,V
